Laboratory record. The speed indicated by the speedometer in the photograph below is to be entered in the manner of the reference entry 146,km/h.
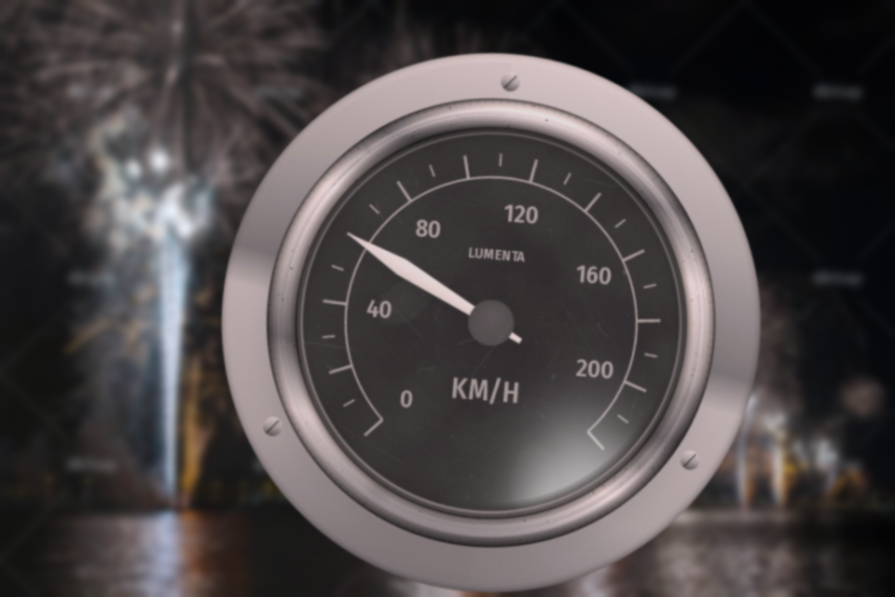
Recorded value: 60,km/h
